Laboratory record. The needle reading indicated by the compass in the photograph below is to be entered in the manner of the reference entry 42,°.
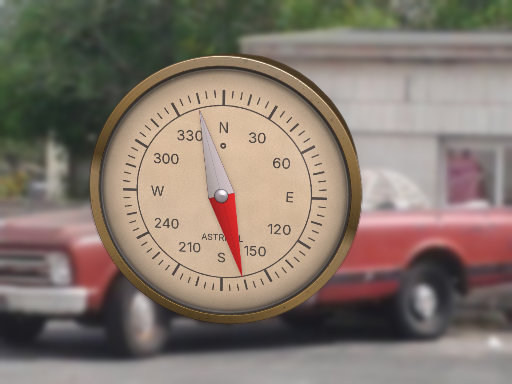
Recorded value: 165,°
